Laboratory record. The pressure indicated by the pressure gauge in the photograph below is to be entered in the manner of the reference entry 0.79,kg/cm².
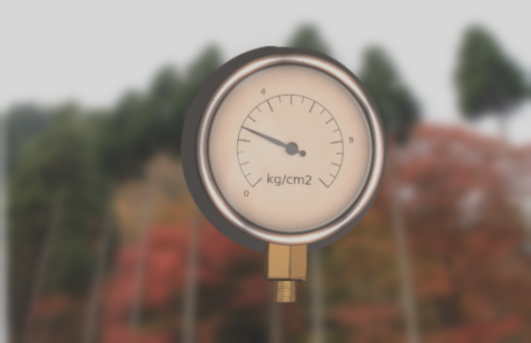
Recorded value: 2.5,kg/cm²
